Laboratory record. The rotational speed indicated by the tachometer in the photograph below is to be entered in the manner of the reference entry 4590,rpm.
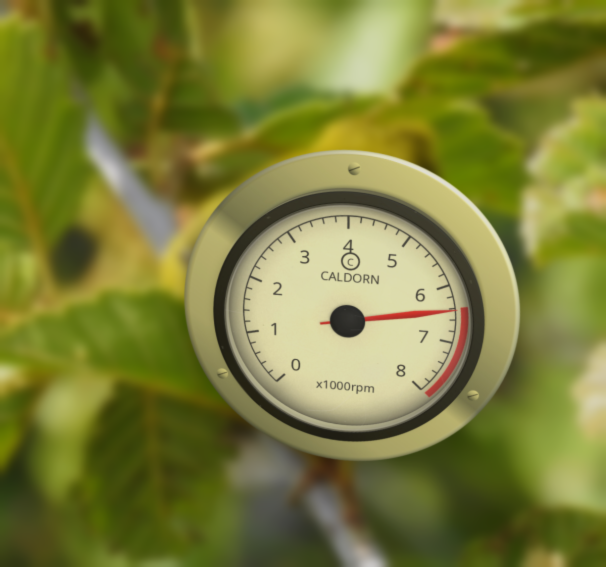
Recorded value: 6400,rpm
